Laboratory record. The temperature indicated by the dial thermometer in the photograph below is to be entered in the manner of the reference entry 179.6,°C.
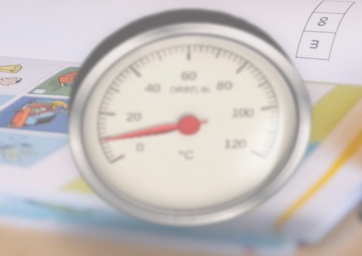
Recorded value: 10,°C
